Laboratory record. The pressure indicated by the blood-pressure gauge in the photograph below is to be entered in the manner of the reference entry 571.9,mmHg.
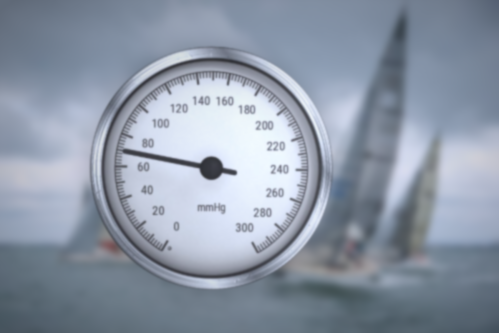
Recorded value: 70,mmHg
